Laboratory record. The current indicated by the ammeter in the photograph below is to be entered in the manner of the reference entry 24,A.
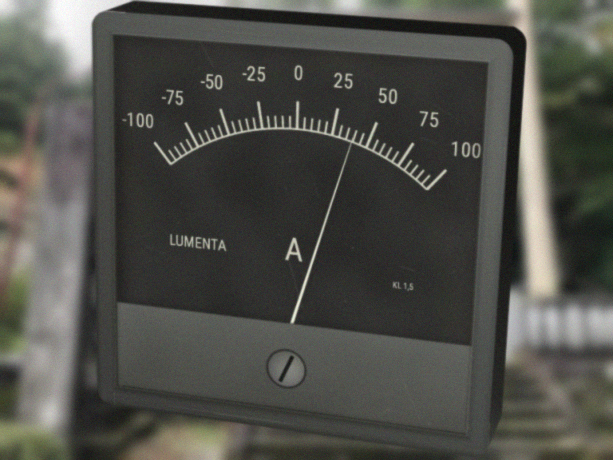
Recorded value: 40,A
